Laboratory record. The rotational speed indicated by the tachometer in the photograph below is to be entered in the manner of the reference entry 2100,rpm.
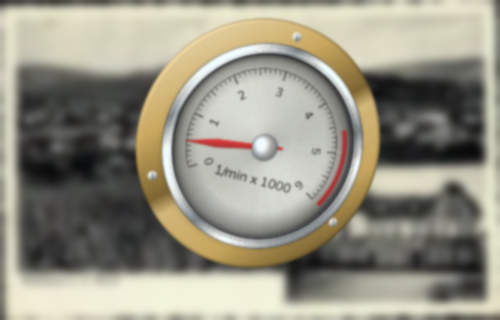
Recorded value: 500,rpm
